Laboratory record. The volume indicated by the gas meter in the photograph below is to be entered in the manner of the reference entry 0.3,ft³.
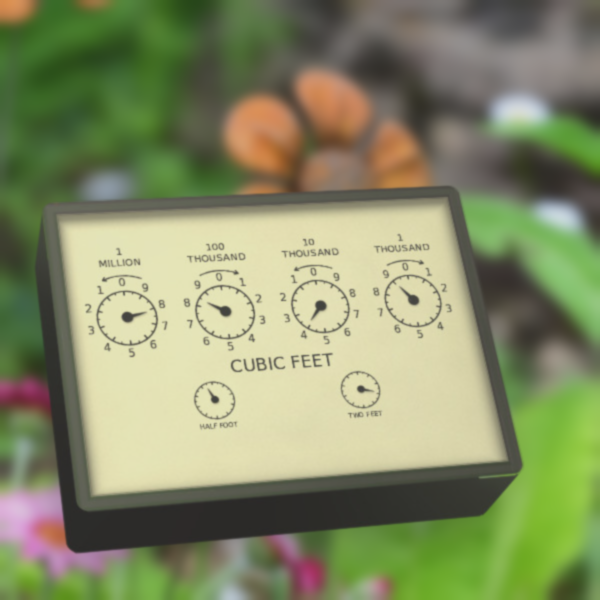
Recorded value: 783900,ft³
